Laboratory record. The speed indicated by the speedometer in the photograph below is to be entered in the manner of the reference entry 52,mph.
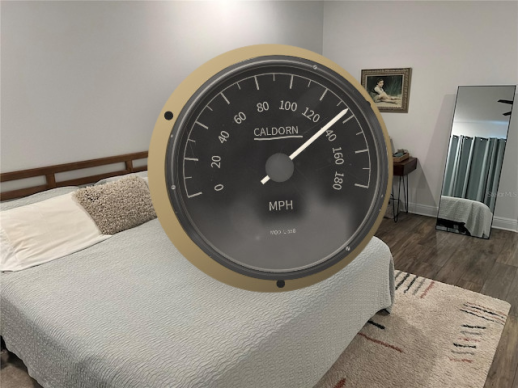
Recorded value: 135,mph
